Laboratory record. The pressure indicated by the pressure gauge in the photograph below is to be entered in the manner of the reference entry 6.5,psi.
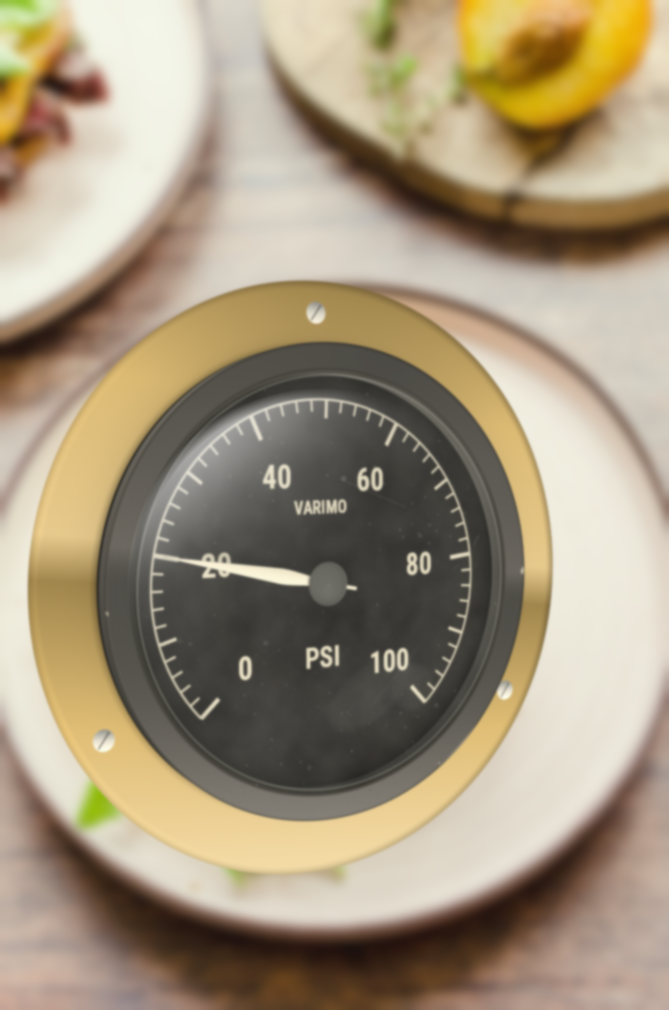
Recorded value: 20,psi
